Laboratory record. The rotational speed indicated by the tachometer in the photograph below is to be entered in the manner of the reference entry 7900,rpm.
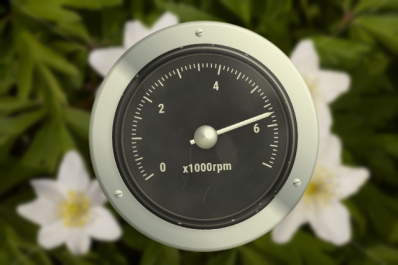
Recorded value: 5700,rpm
